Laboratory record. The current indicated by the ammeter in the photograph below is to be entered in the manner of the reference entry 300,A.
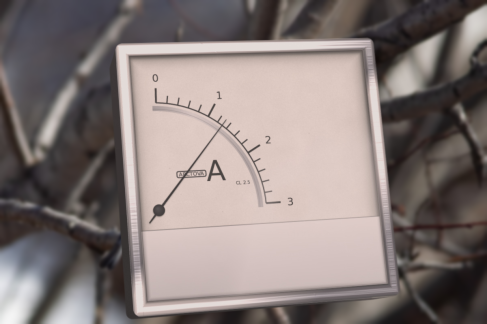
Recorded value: 1.3,A
